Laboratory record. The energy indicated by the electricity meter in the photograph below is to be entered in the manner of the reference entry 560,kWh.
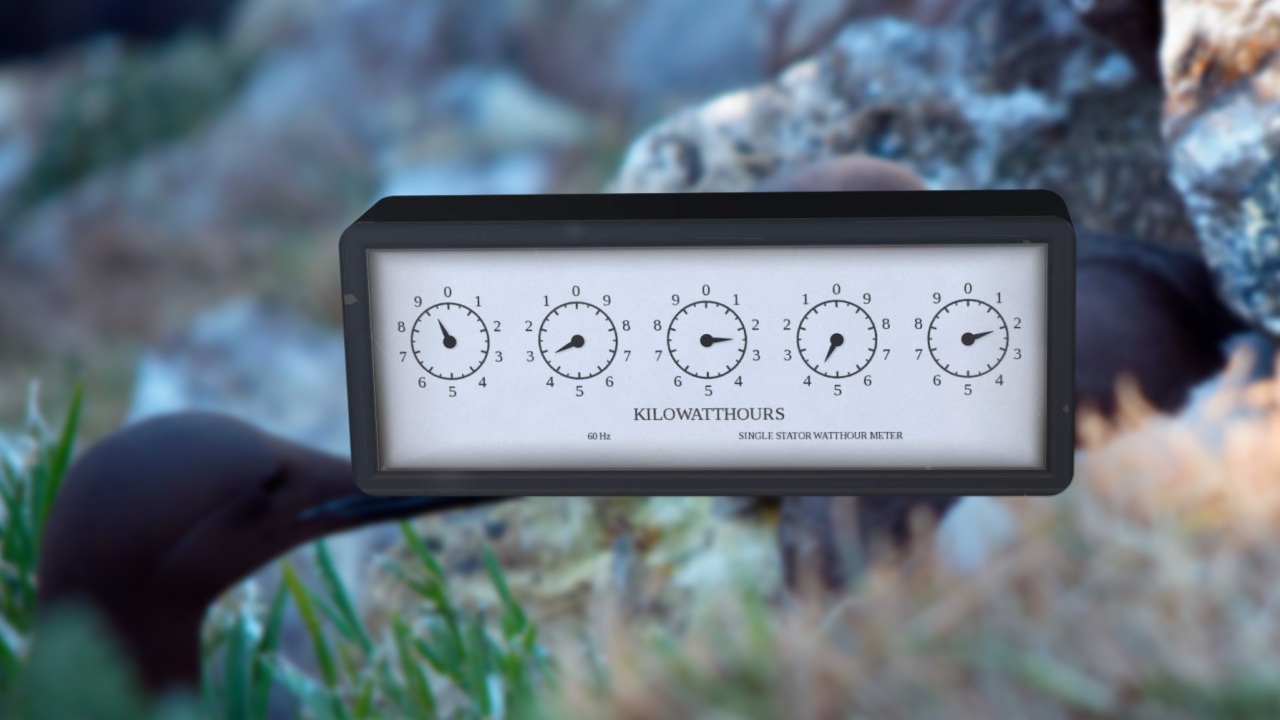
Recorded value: 93242,kWh
